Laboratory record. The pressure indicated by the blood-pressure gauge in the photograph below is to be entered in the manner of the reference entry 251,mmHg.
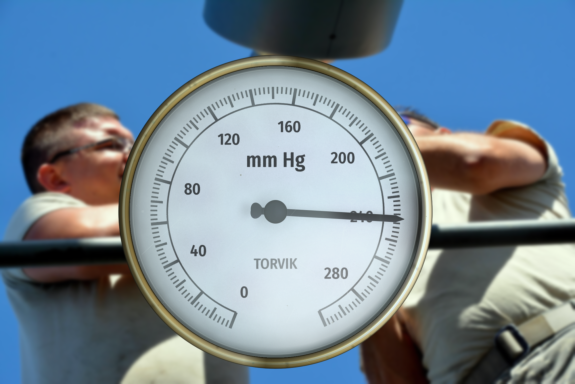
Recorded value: 240,mmHg
